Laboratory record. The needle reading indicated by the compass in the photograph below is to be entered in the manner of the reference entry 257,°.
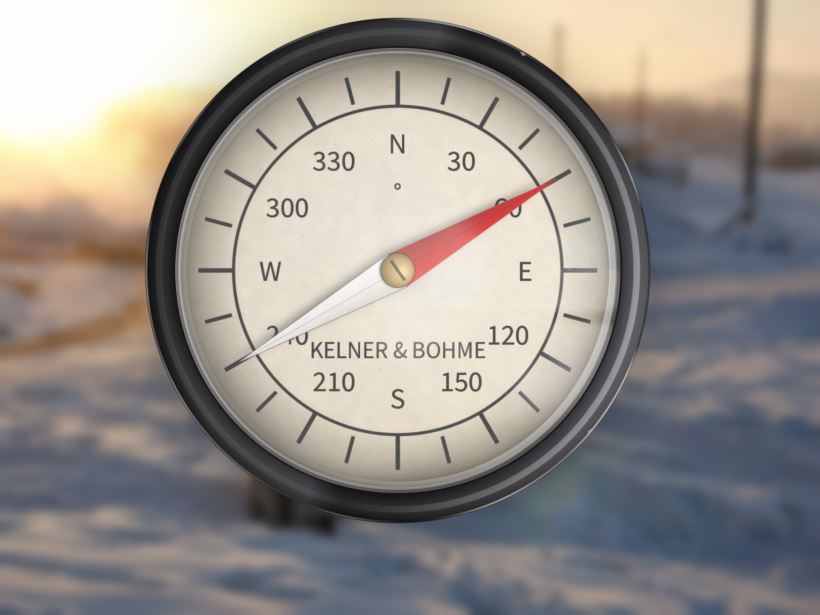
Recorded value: 60,°
